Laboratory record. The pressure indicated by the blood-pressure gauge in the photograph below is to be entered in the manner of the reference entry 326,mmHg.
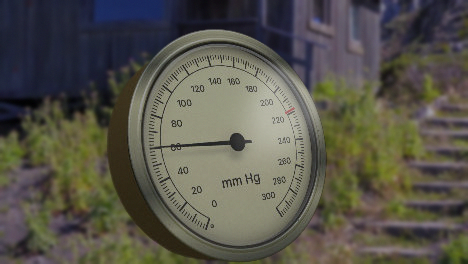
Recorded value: 60,mmHg
